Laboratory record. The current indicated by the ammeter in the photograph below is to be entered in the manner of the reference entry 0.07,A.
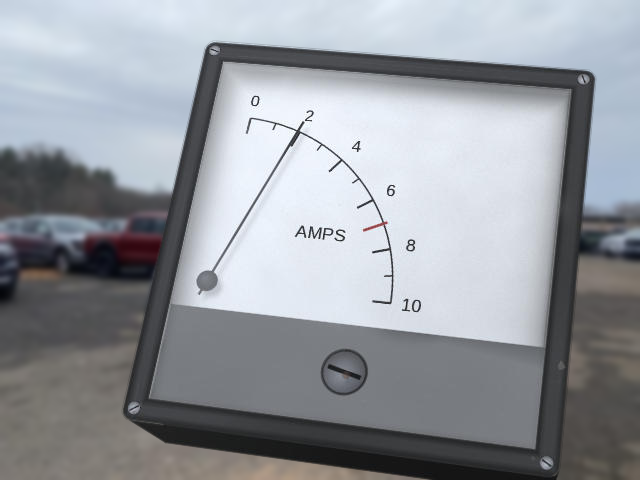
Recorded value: 2,A
